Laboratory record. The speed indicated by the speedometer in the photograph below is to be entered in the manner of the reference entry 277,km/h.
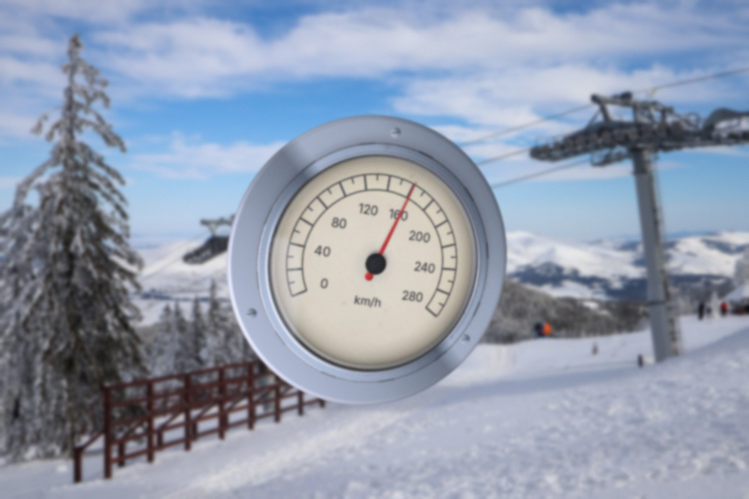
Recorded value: 160,km/h
